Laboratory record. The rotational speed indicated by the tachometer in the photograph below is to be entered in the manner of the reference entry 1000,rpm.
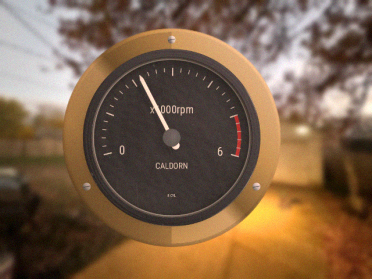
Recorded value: 2200,rpm
